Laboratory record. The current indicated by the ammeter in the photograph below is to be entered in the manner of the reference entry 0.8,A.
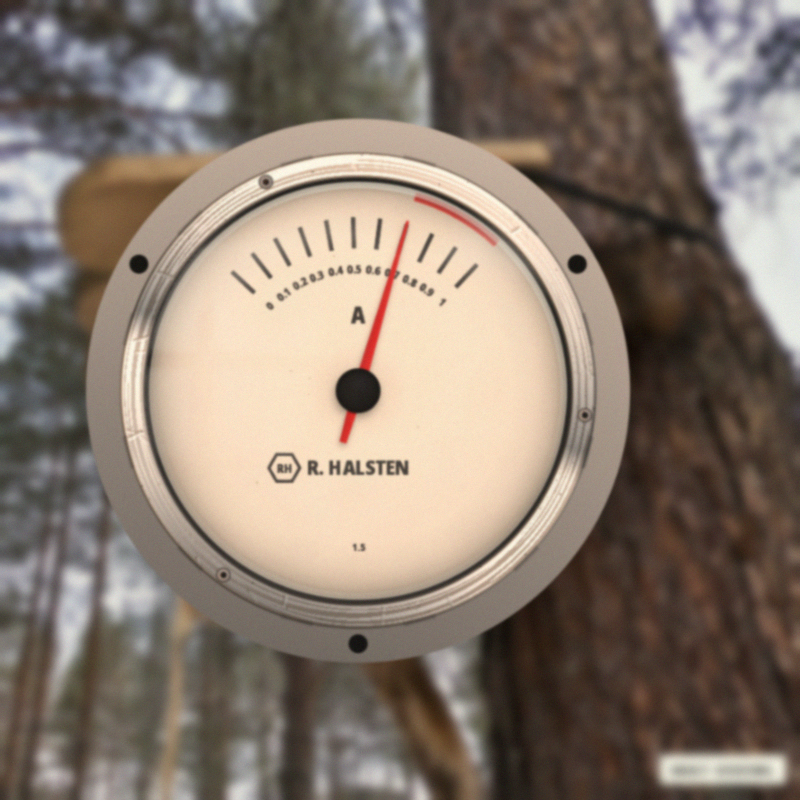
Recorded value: 0.7,A
